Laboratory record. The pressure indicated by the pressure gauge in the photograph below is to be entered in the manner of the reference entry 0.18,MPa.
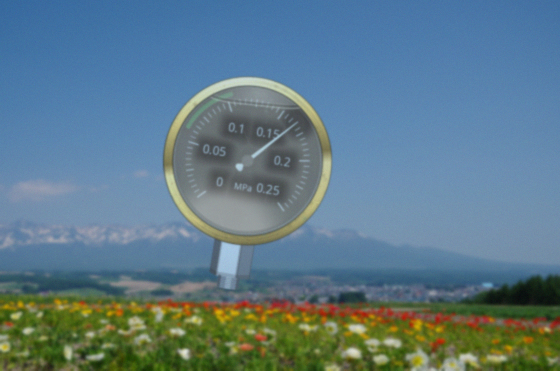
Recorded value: 0.165,MPa
